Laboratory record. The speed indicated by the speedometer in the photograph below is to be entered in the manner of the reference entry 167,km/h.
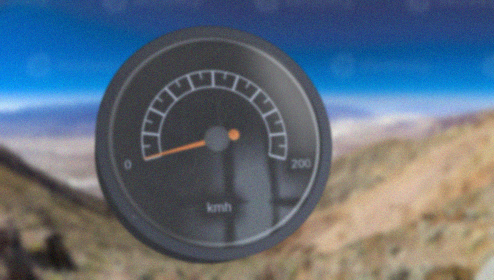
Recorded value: 0,km/h
